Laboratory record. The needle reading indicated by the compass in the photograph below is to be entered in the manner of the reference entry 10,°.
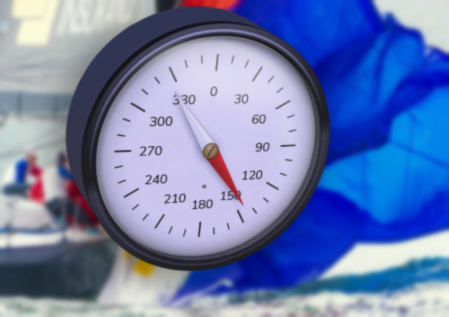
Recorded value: 145,°
